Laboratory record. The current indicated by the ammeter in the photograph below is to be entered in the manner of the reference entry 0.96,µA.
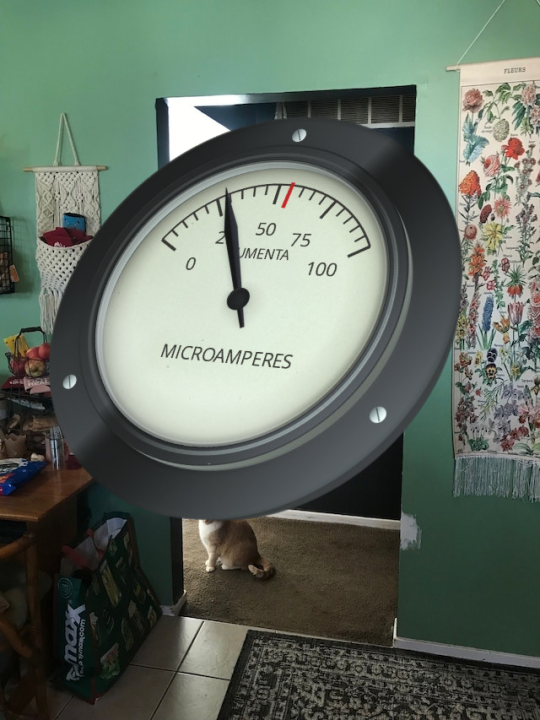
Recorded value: 30,µA
